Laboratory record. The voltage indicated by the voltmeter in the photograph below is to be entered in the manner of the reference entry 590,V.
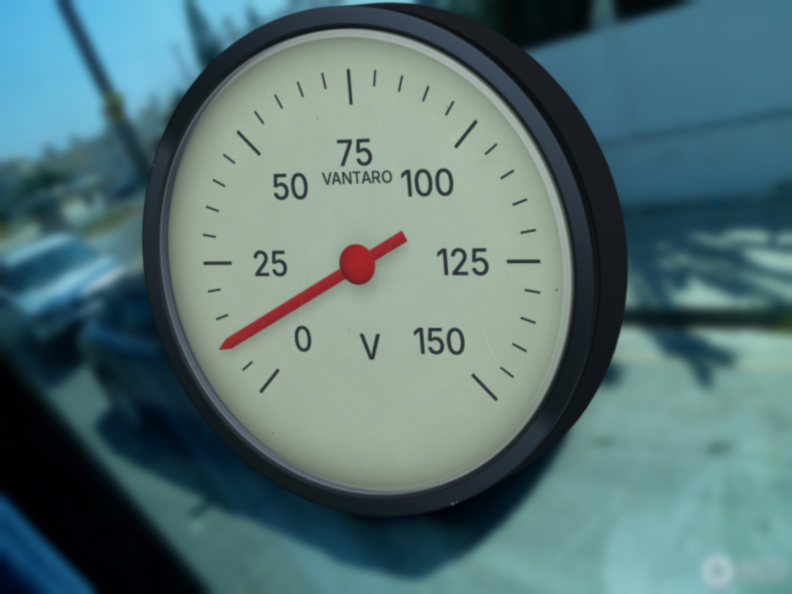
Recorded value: 10,V
